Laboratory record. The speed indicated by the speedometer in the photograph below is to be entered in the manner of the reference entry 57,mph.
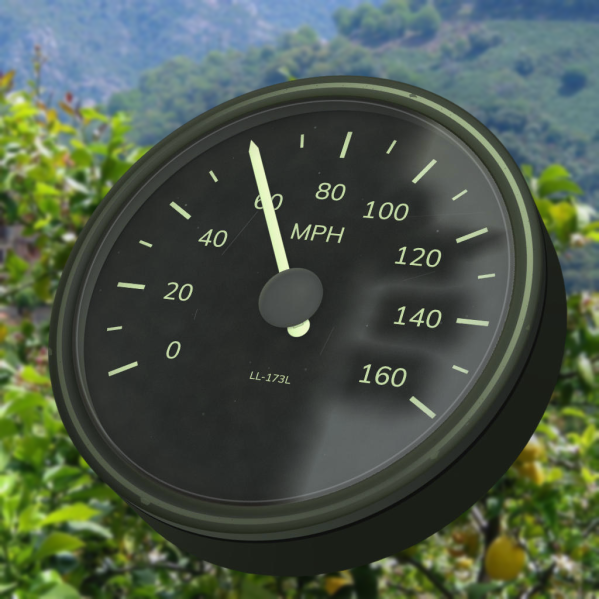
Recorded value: 60,mph
